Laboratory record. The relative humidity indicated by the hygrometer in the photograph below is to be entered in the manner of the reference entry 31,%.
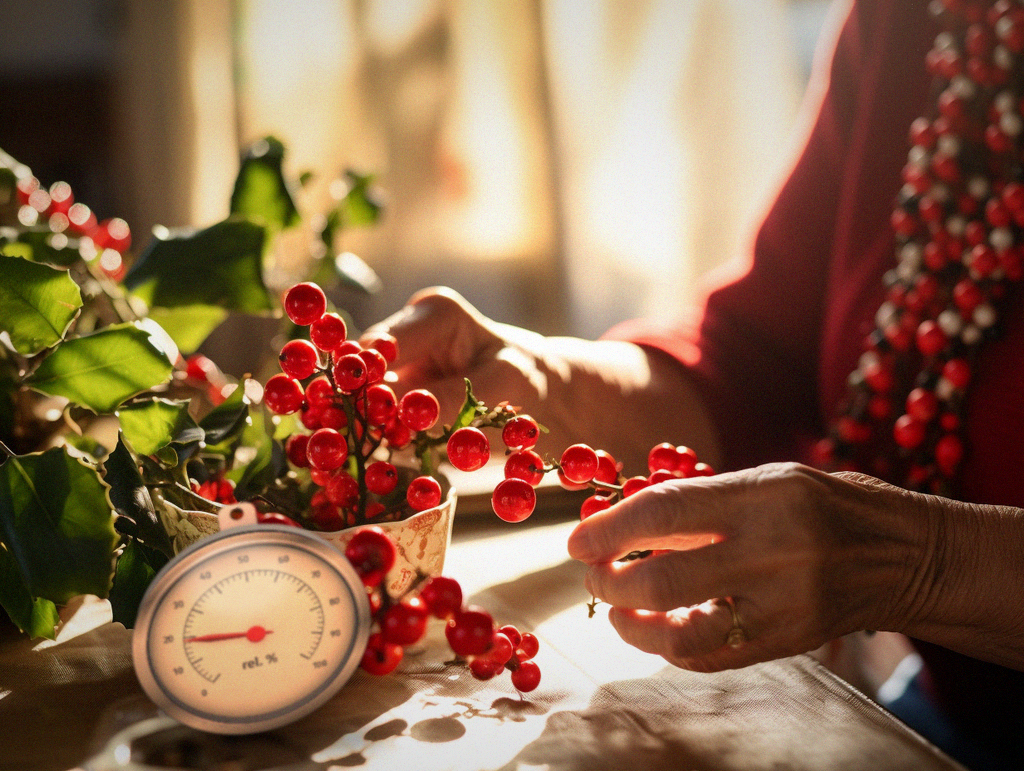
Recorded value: 20,%
